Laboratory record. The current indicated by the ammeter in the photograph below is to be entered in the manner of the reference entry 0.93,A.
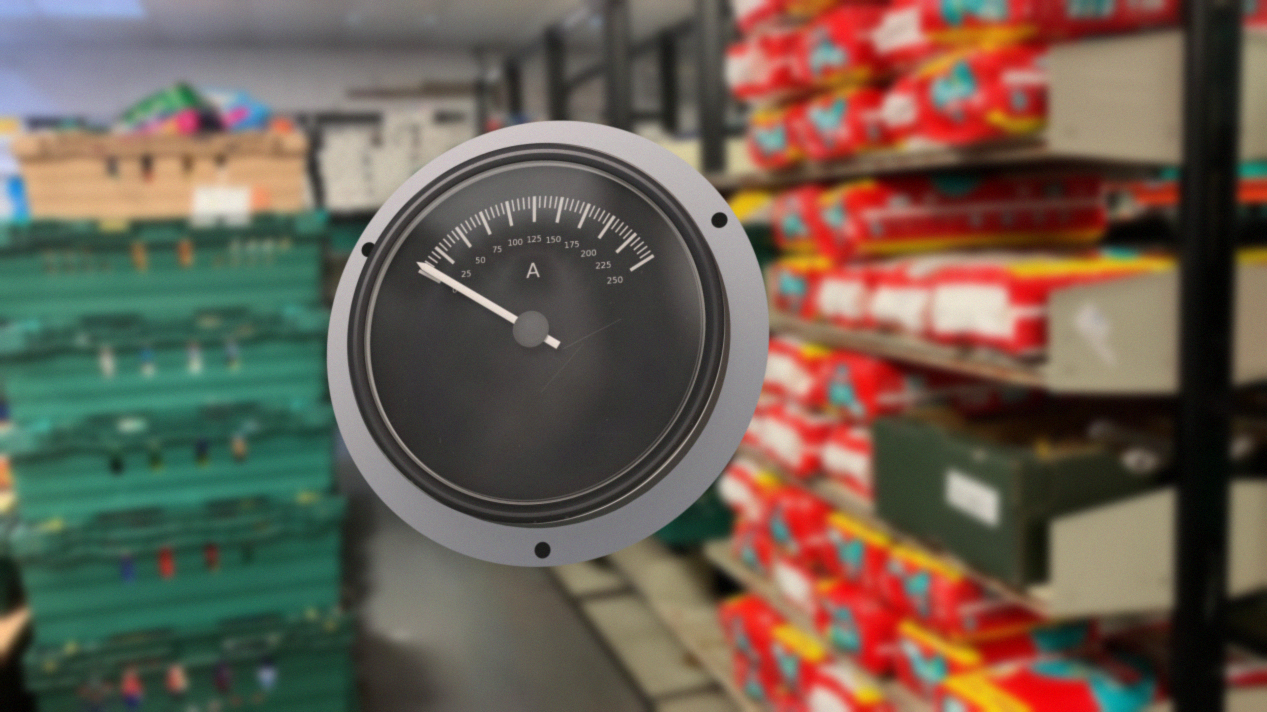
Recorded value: 5,A
